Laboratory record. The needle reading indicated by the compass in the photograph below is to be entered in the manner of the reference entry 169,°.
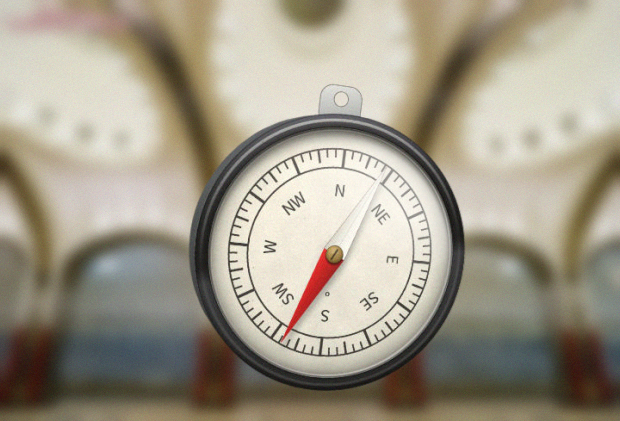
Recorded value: 205,°
